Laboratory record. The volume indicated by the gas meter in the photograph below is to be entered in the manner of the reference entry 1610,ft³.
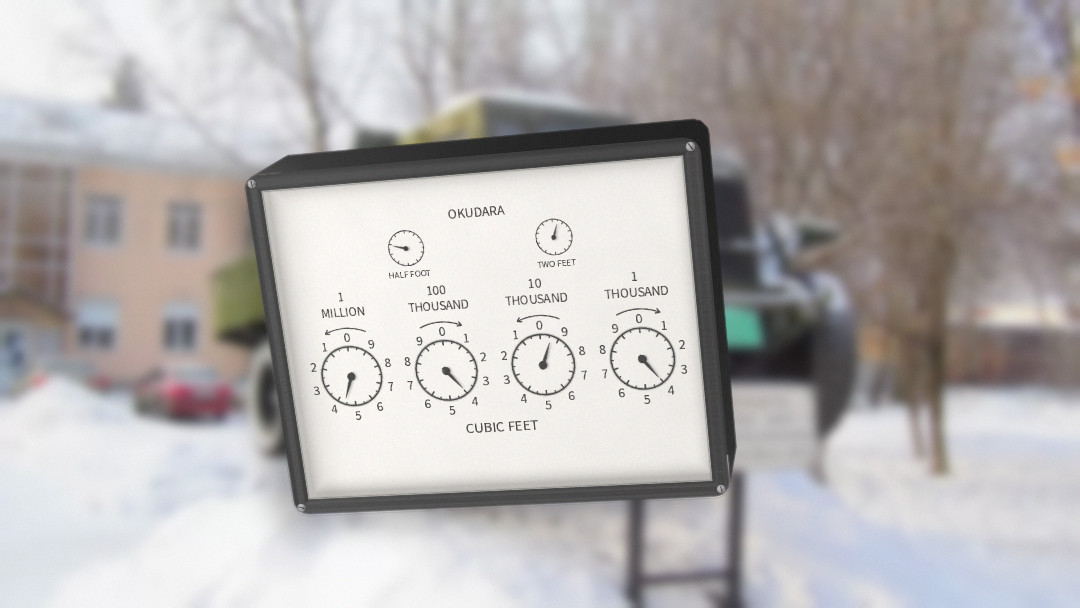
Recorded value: 439400,ft³
